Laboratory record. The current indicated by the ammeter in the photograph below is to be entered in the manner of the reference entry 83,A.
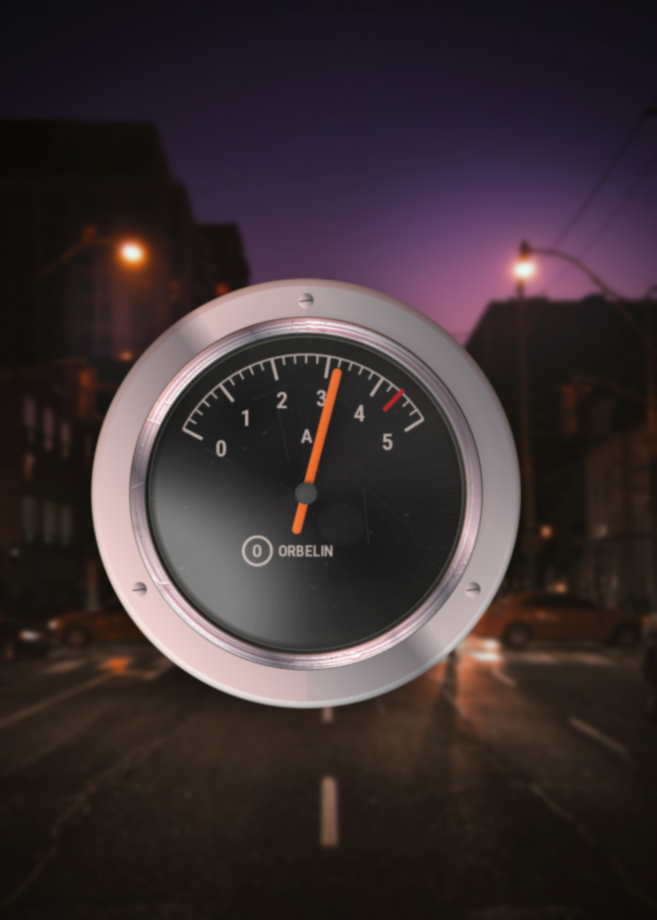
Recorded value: 3.2,A
